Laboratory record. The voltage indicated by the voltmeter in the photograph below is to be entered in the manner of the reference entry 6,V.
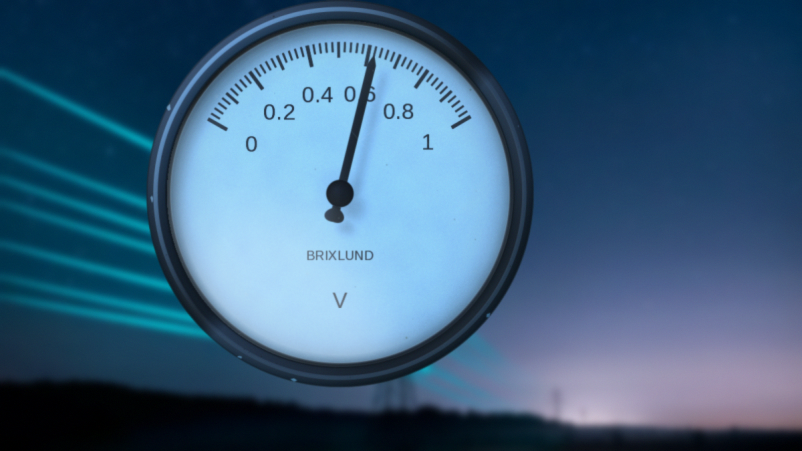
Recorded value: 0.62,V
